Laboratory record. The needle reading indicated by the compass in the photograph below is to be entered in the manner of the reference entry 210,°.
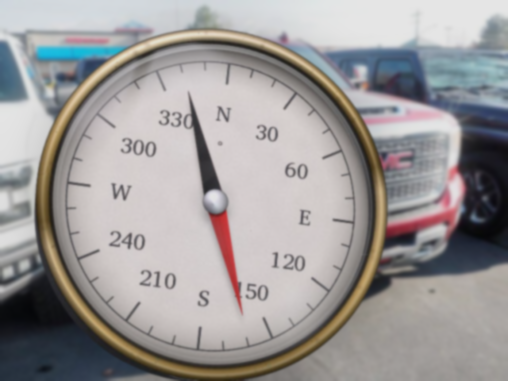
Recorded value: 160,°
